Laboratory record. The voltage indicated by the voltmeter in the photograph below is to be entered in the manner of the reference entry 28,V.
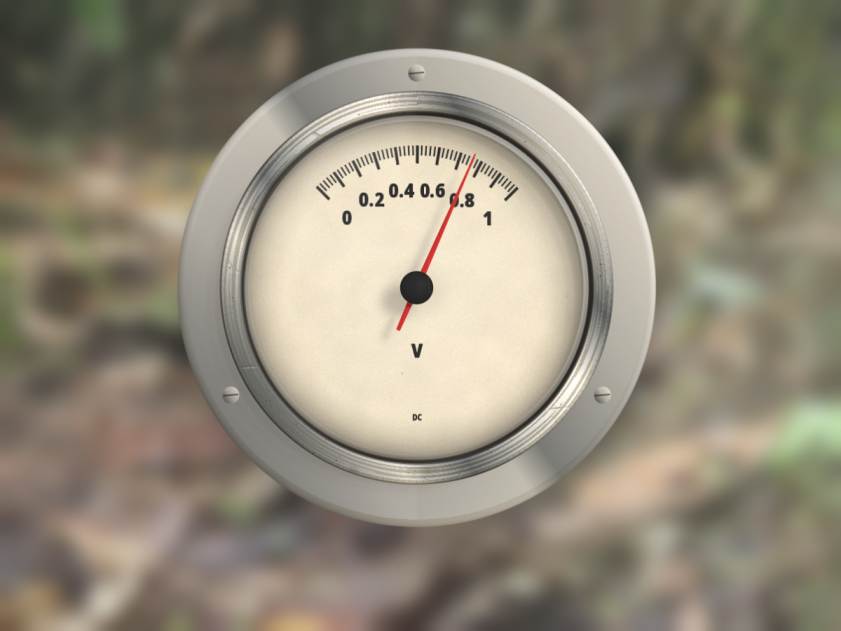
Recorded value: 0.76,V
